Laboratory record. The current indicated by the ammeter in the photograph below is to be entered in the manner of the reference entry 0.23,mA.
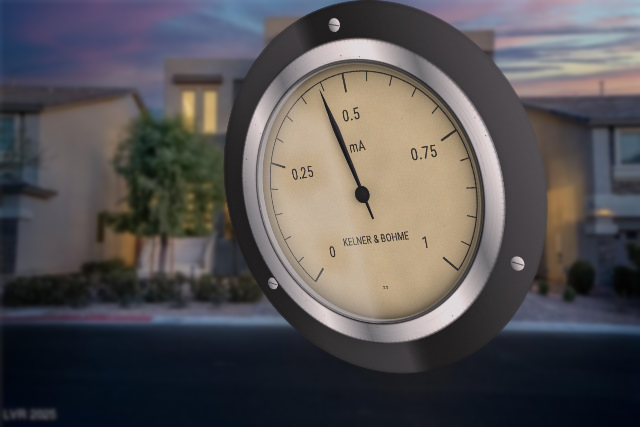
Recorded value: 0.45,mA
